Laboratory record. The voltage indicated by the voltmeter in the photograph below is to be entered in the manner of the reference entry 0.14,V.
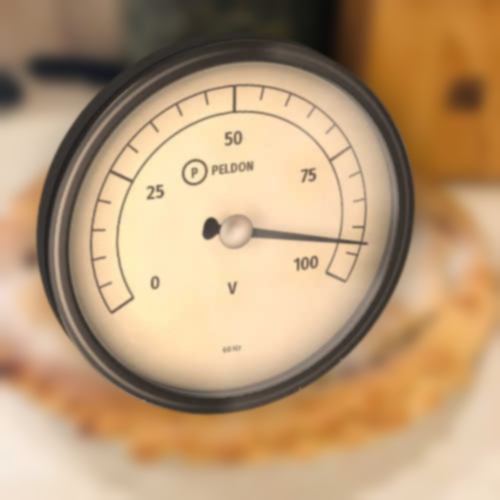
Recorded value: 92.5,V
